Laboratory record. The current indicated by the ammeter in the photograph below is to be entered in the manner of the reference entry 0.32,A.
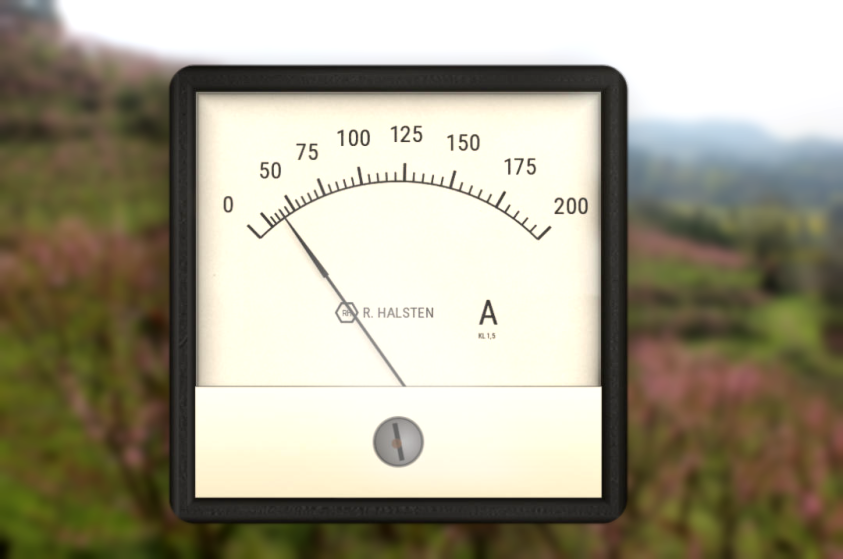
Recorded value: 40,A
